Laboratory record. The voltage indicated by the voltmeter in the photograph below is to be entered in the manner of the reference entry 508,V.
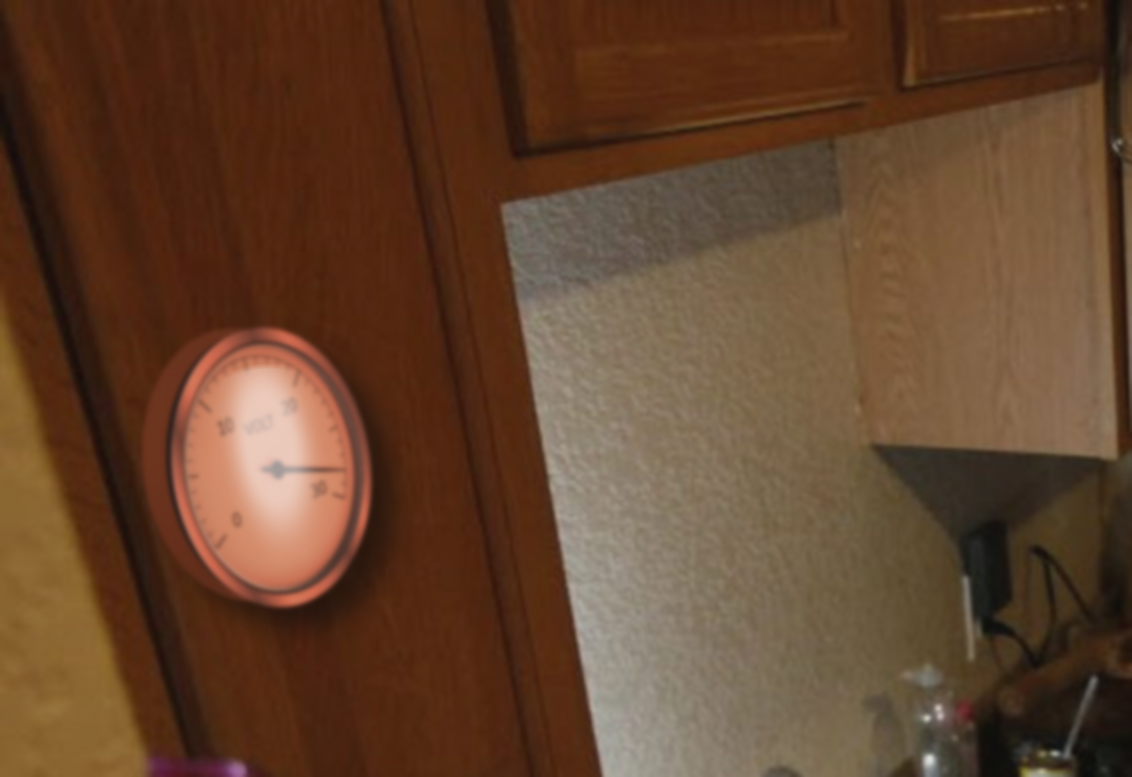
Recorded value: 28,V
